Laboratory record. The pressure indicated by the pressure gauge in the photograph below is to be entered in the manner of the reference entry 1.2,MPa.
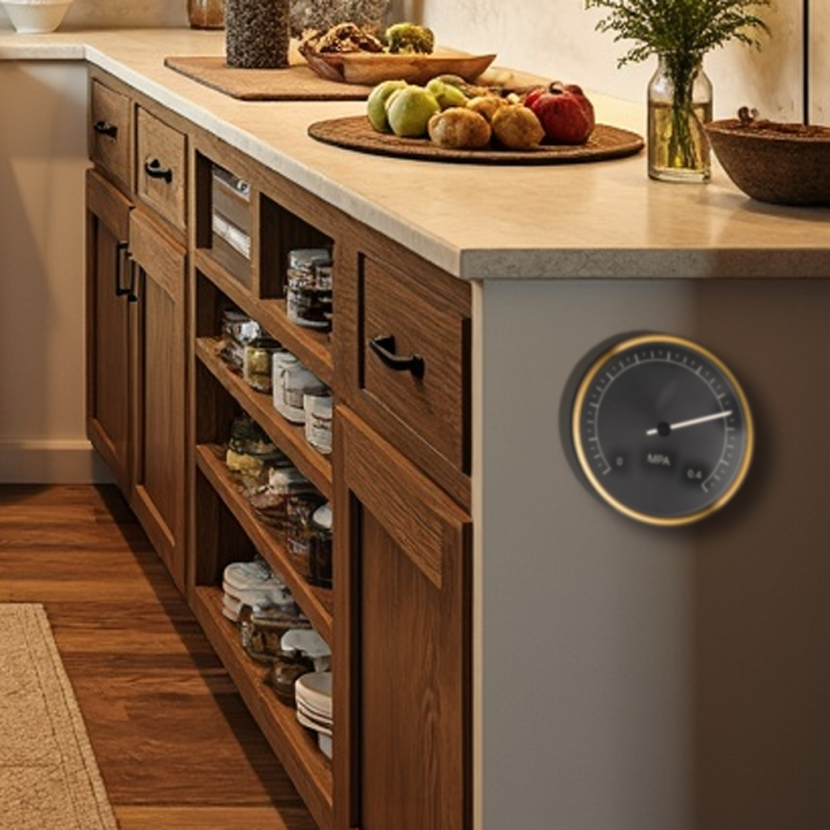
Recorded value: 0.3,MPa
